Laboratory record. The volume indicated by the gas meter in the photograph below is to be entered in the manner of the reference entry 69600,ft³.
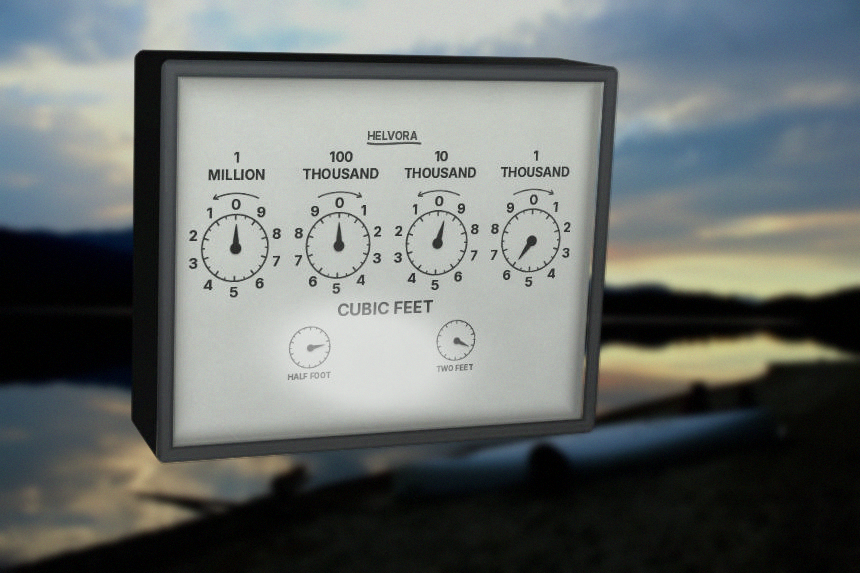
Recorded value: 999600,ft³
